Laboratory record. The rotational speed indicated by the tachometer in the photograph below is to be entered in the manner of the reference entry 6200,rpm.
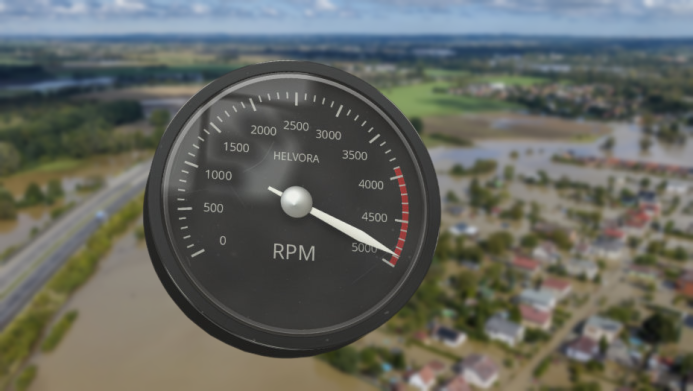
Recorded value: 4900,rpm
